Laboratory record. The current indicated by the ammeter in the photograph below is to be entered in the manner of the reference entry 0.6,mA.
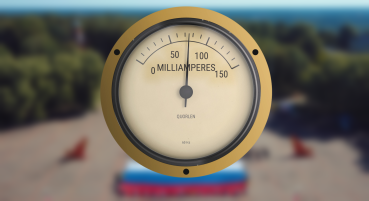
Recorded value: 75,mA
